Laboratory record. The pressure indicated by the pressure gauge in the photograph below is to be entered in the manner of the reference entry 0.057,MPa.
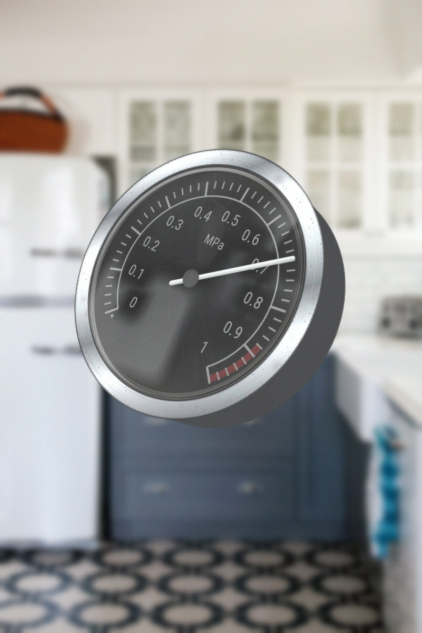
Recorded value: 0.7,MPa
